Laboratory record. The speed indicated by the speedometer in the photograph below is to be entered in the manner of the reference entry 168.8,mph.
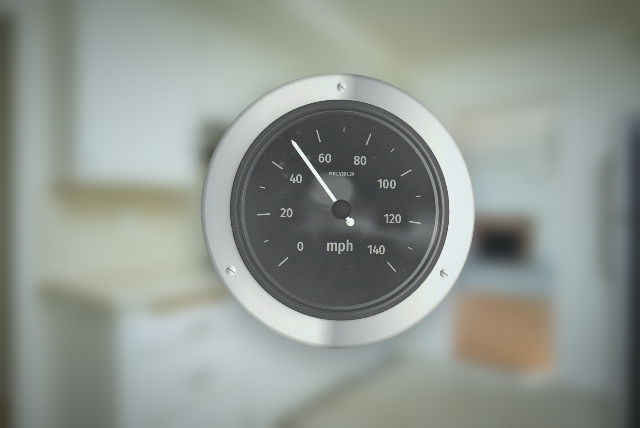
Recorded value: 50,mph
